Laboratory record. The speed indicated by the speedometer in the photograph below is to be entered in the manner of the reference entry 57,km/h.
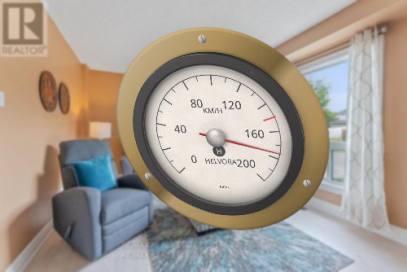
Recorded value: 175,km/h
